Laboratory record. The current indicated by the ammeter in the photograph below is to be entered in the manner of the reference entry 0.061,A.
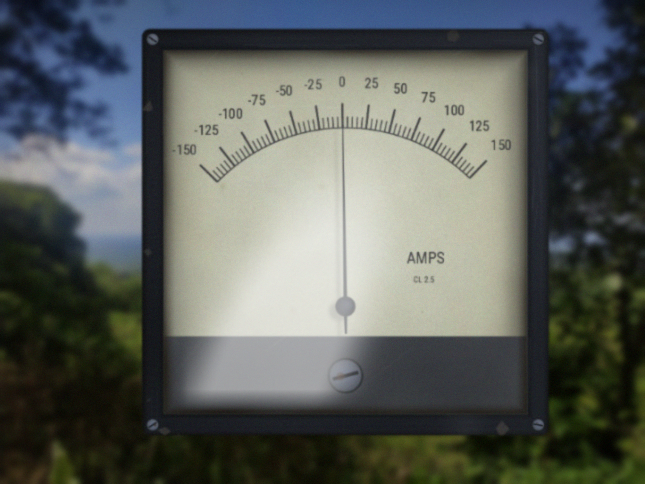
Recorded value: 0,A
